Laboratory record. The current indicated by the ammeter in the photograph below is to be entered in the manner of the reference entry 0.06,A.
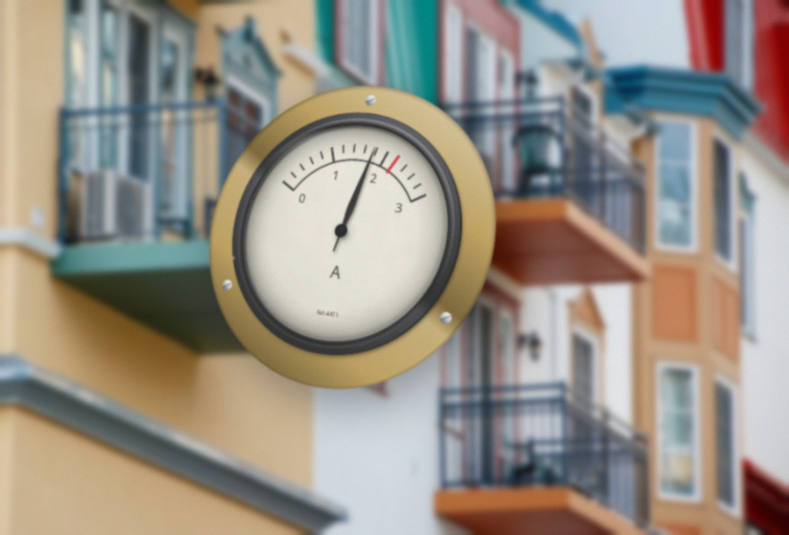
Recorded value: 1.8,A
